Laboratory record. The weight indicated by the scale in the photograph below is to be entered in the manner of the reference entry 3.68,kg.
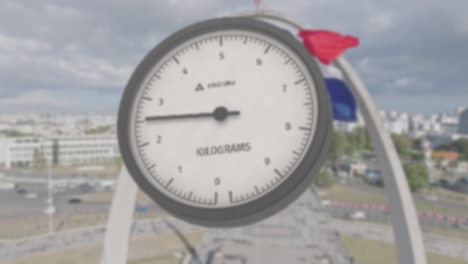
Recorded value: 2.5,kg
